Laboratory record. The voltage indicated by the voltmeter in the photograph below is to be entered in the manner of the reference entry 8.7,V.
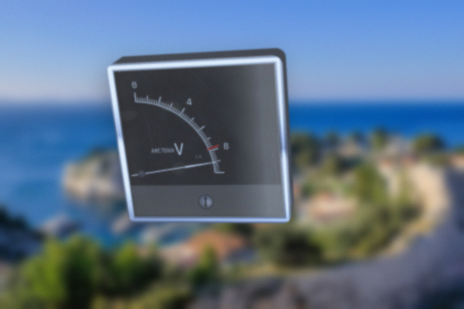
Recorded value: 9,V
